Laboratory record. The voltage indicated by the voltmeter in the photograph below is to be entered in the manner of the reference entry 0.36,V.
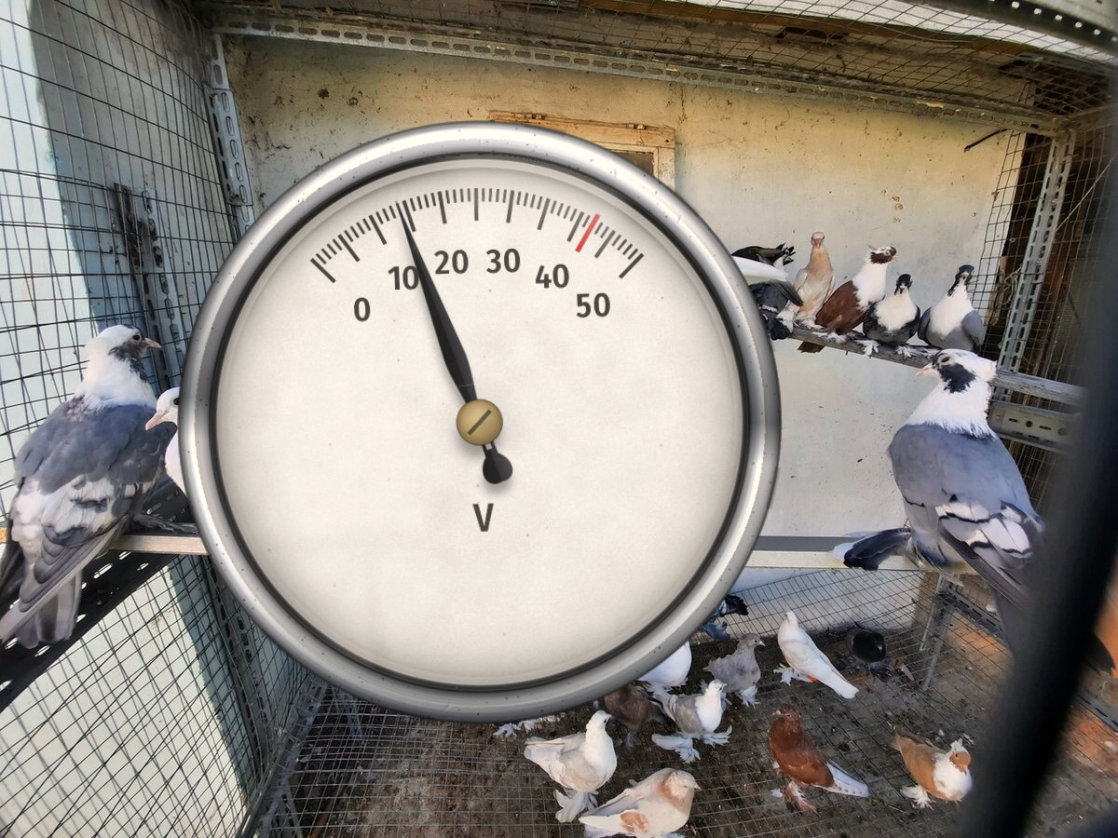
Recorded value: 14,V
